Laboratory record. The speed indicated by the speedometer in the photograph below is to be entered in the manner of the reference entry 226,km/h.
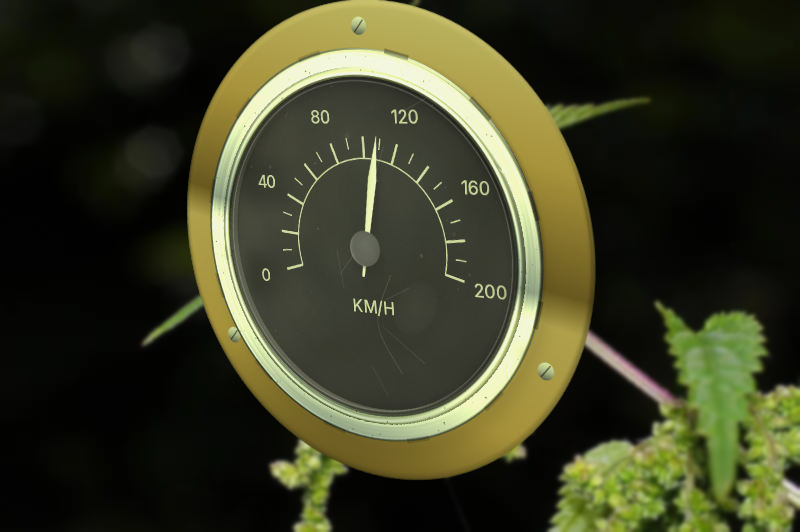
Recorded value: 110,km/h
